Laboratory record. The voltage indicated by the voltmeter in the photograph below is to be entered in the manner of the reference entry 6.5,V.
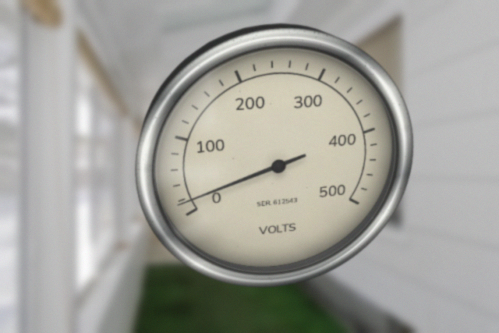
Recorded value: 20,V
